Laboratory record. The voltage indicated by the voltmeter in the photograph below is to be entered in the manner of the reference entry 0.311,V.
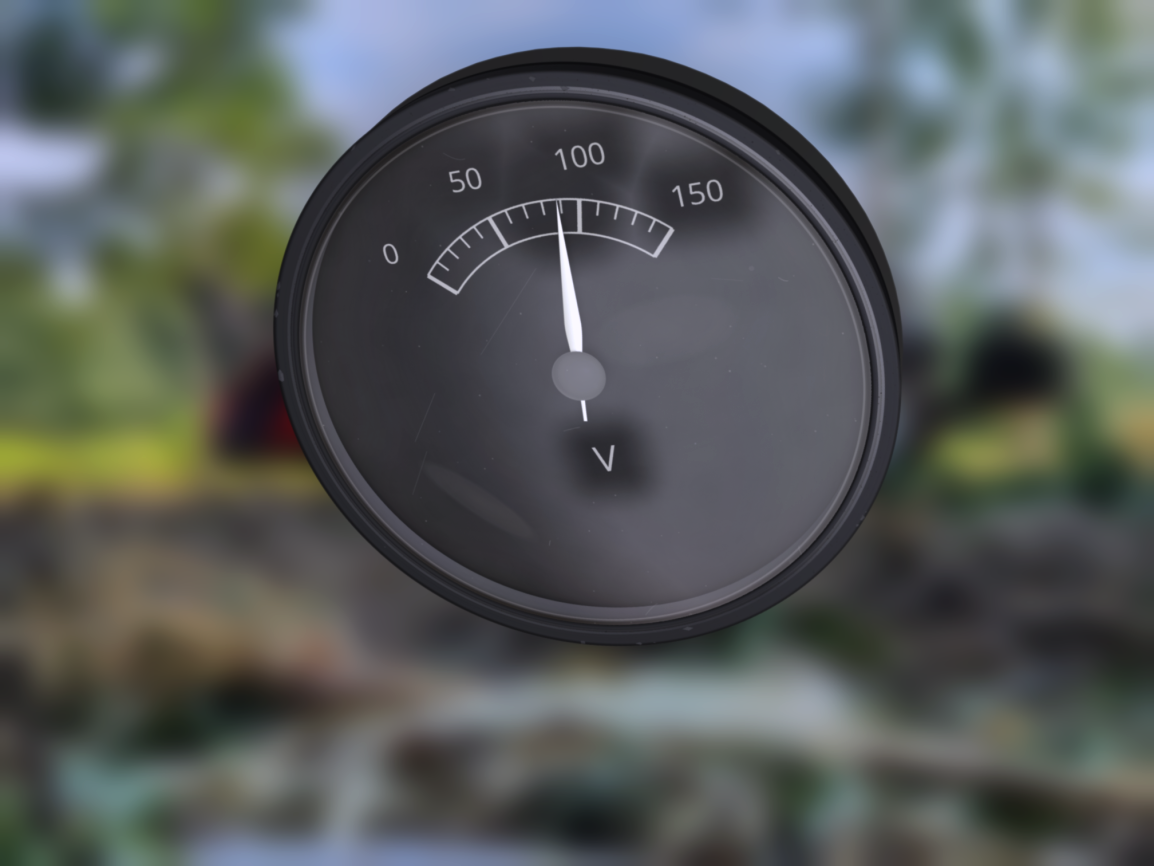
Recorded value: 90,V
